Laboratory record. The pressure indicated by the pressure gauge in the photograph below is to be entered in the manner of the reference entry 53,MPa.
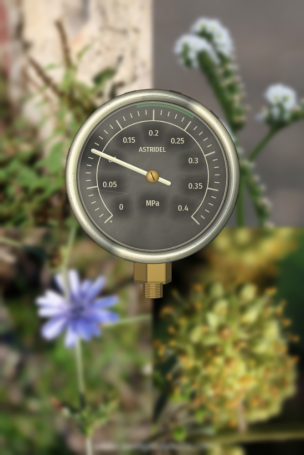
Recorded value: 0.1,MPa
